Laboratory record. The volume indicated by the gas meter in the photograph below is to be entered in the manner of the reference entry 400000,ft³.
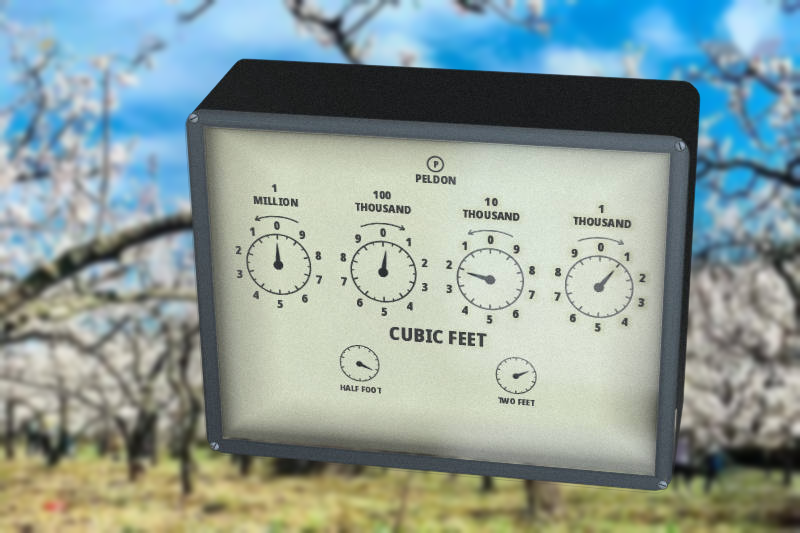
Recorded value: 2100,ft³
